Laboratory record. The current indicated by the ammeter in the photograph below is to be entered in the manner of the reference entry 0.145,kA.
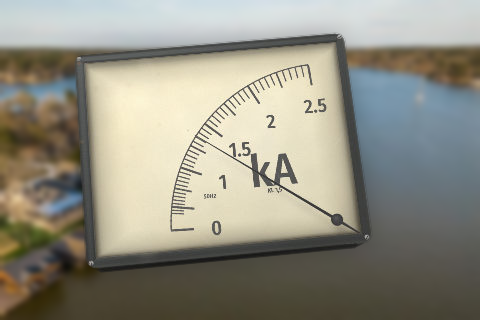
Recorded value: 1.35,kA
